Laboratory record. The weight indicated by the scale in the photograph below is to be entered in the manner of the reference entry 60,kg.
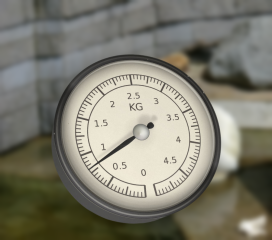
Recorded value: 0.8,kg
